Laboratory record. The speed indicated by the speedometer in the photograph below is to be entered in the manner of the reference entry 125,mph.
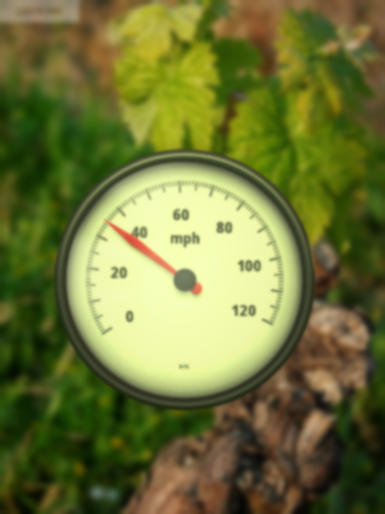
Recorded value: 35,mph
